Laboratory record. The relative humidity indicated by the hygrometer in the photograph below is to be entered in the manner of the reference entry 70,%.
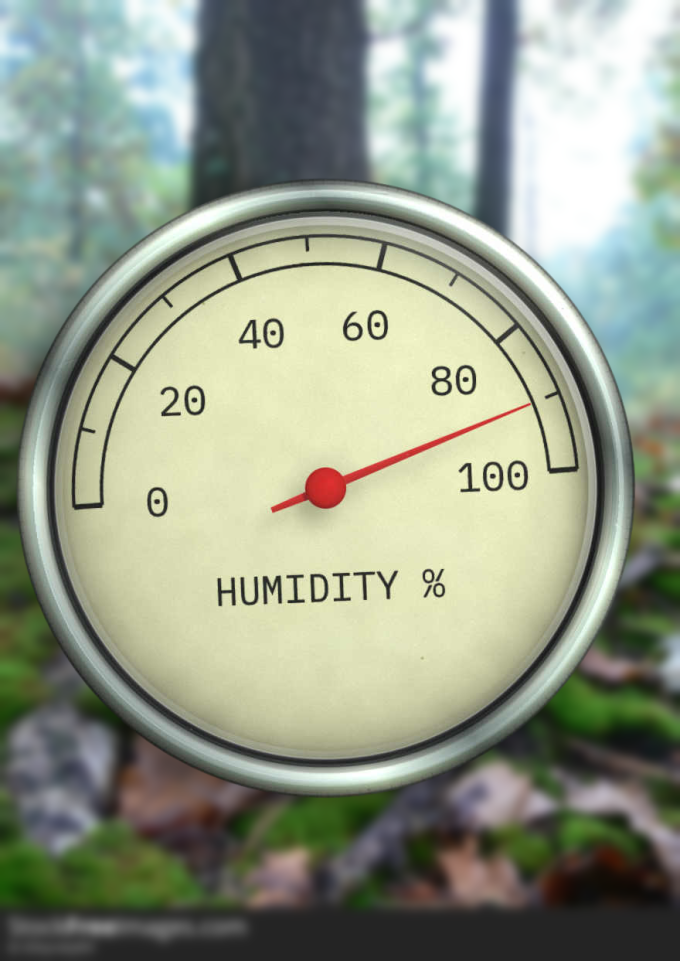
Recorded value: 90,%
